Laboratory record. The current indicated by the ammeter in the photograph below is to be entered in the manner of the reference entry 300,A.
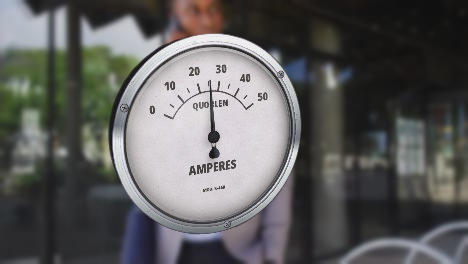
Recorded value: 25,A
